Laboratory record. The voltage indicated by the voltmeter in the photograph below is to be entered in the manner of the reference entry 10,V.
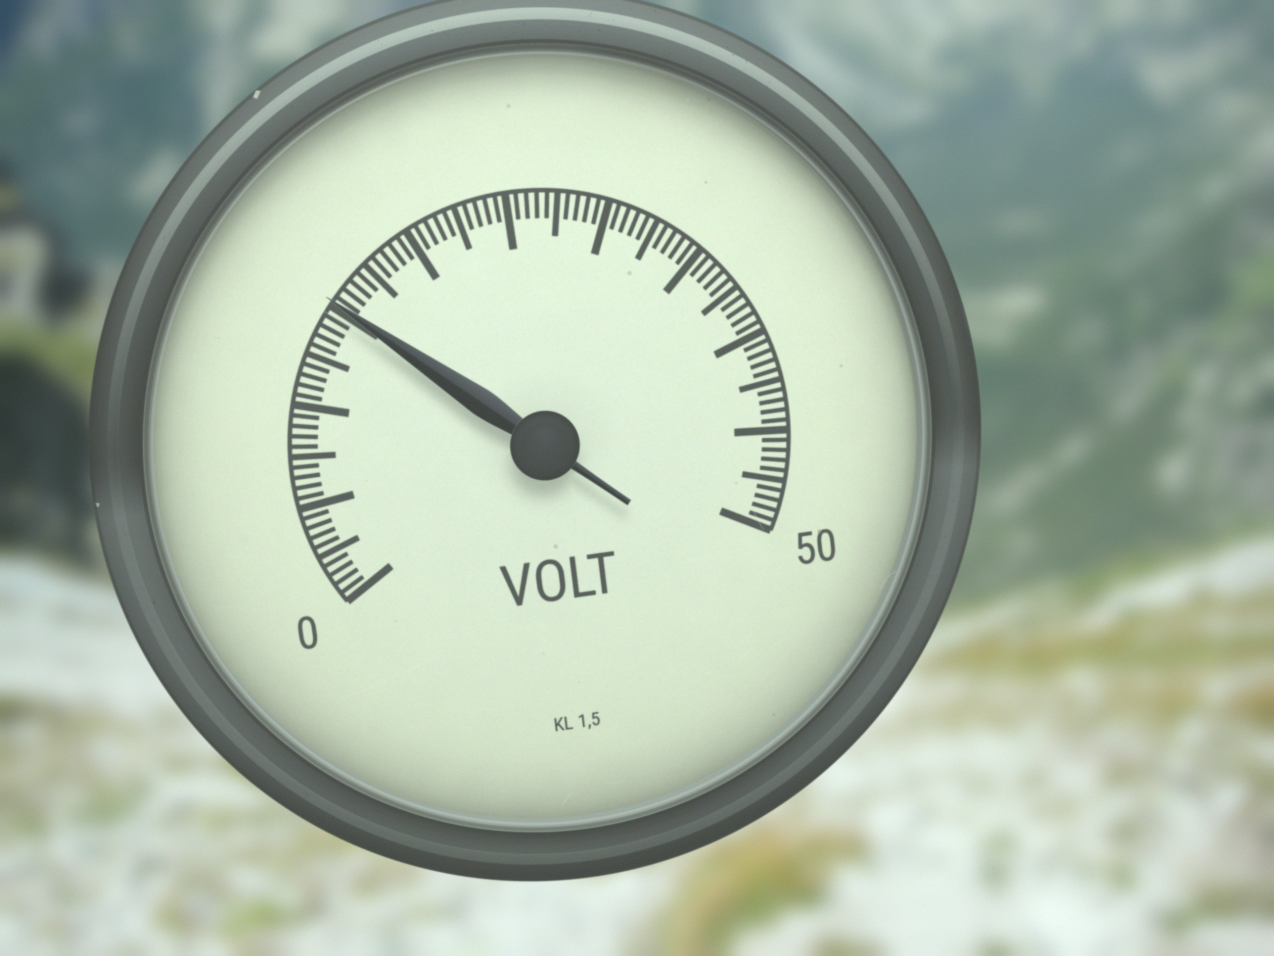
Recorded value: 15.25,V
